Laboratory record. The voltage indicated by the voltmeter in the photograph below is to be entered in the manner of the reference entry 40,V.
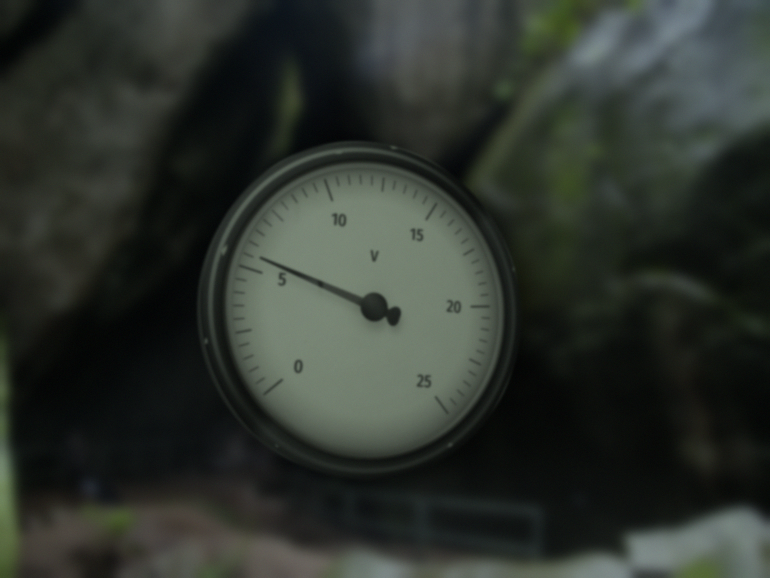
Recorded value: 5.5,V
